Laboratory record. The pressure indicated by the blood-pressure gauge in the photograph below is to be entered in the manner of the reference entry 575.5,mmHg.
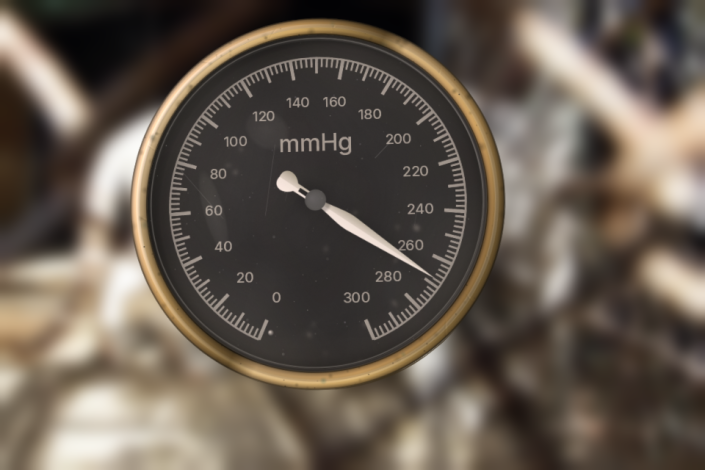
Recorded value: 268,mmHg
